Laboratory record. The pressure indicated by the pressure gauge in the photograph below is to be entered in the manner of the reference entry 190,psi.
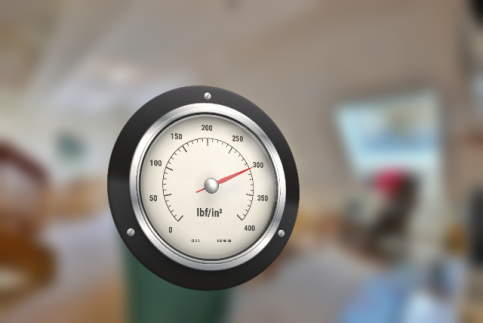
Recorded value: 300,psi
